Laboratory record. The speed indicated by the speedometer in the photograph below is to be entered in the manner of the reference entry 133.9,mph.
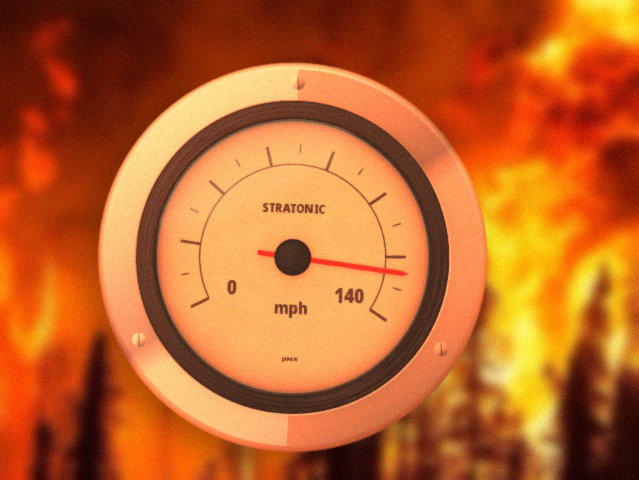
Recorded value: 125,mph
